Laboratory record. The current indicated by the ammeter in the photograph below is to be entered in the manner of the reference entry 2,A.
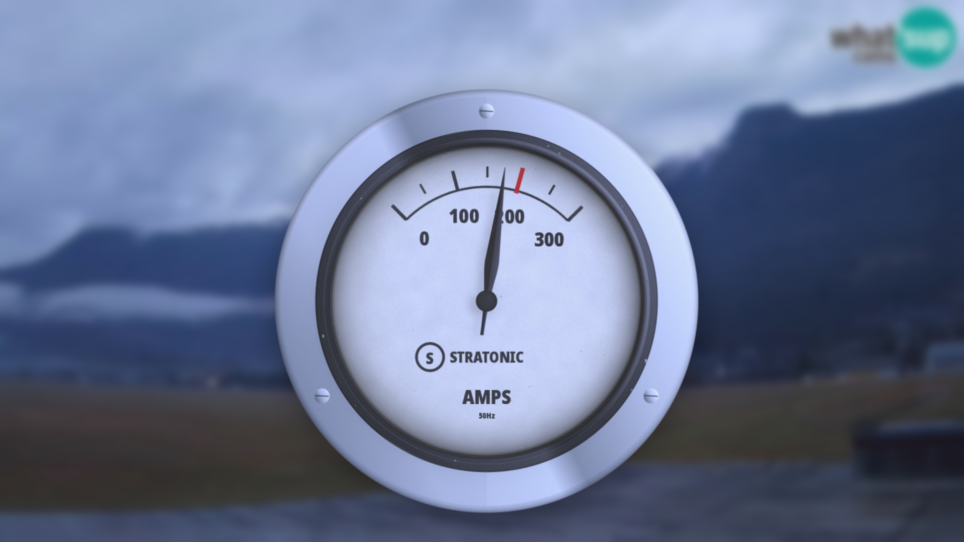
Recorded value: 175,A
